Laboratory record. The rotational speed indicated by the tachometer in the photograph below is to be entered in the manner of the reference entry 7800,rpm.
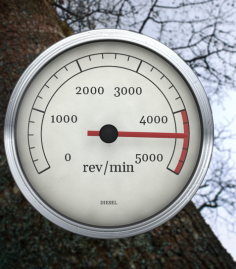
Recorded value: 4400,rpm
